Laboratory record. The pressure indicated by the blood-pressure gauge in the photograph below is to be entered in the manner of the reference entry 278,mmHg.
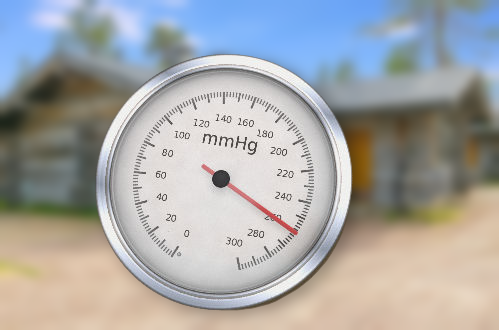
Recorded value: 260,mmHg
